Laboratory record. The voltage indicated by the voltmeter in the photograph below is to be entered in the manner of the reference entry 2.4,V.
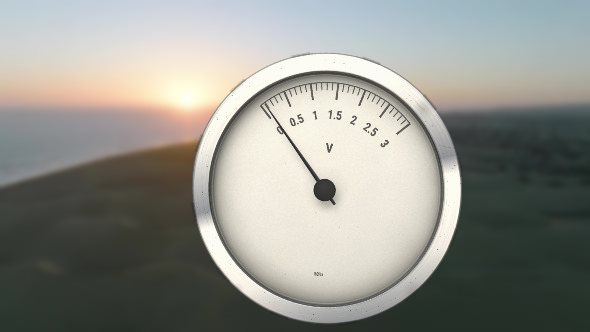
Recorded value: 0.1,V
